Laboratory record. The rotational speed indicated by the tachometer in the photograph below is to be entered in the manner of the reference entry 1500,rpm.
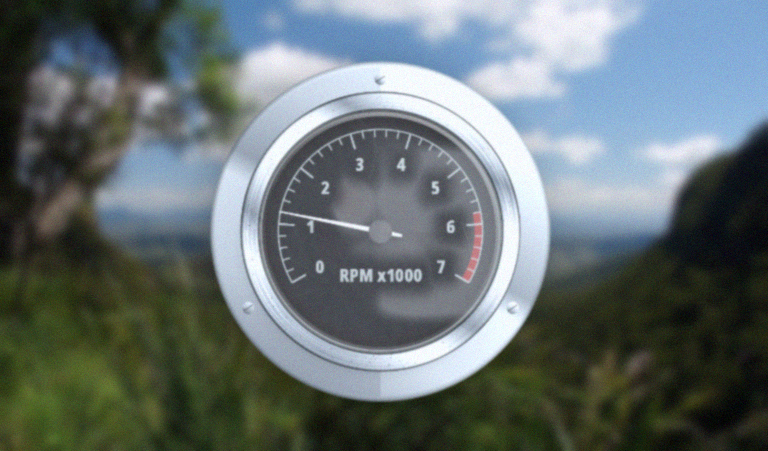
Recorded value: 1200,rpm
